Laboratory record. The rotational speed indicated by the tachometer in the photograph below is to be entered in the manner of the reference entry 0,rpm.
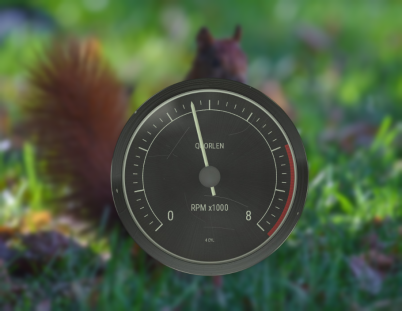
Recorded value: 3600,rpm
